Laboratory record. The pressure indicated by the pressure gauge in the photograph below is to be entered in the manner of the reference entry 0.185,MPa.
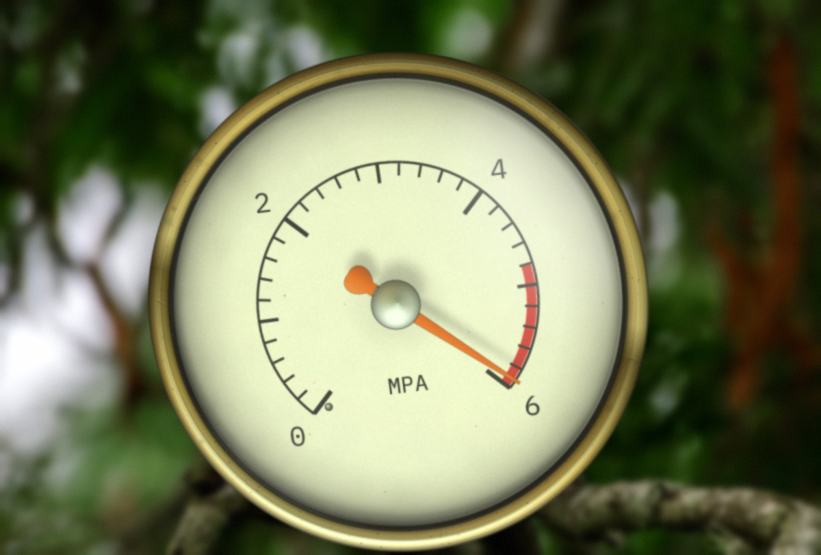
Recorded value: 5.9,MPa
